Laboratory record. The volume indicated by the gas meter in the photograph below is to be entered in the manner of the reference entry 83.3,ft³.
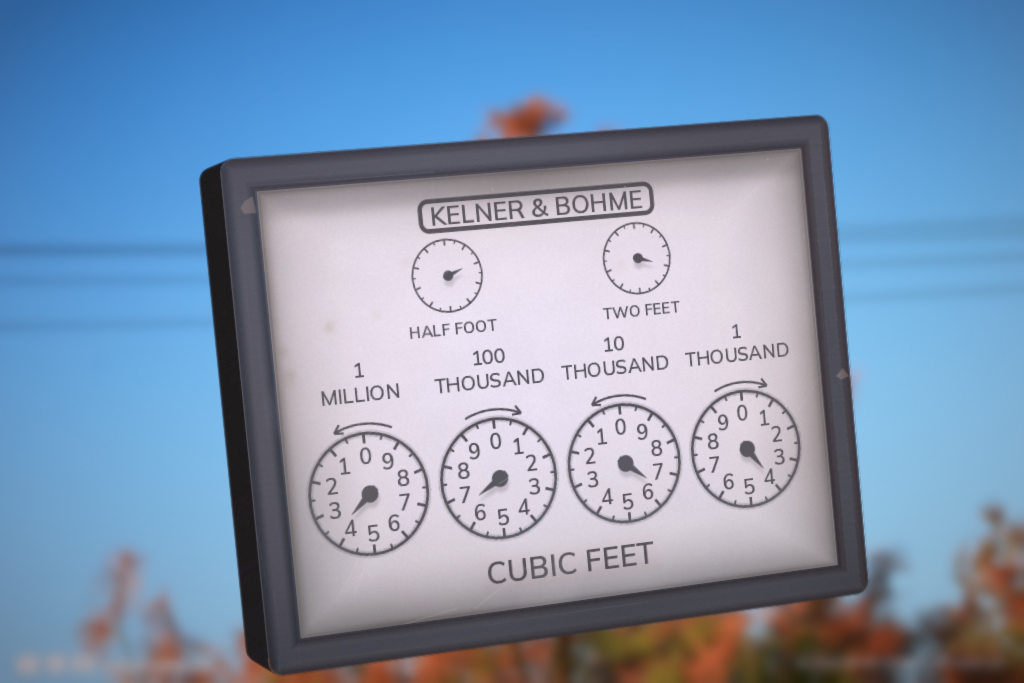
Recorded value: 366400,ft³
